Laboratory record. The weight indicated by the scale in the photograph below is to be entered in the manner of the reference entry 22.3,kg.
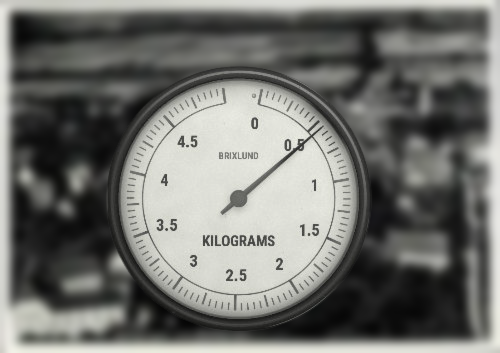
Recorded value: 0.55,kg
